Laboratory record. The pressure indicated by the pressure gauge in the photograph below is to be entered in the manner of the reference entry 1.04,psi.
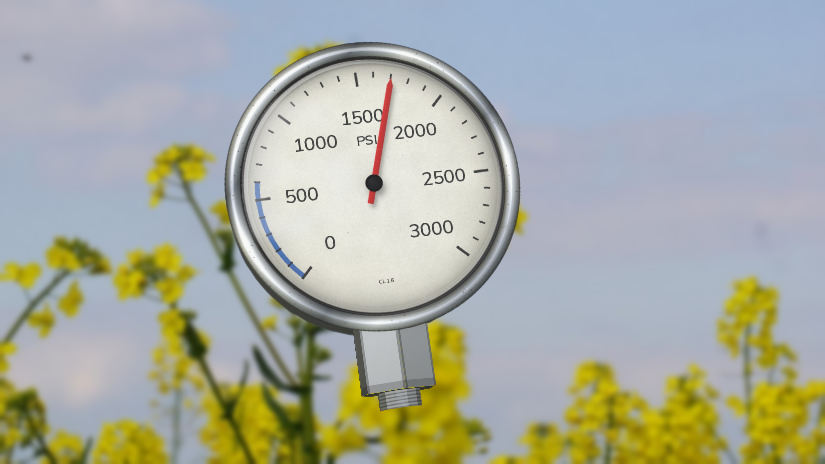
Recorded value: 1700,psi
